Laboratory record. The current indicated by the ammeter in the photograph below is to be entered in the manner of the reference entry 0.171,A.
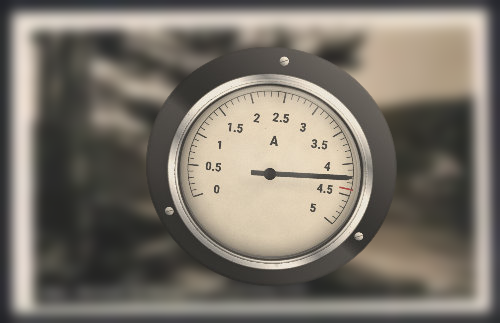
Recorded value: 4.2,A
